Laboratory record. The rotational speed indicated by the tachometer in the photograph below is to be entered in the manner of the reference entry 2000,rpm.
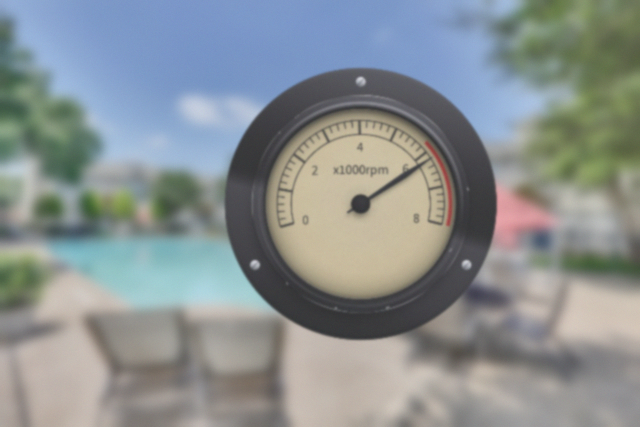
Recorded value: 6200,rpm
